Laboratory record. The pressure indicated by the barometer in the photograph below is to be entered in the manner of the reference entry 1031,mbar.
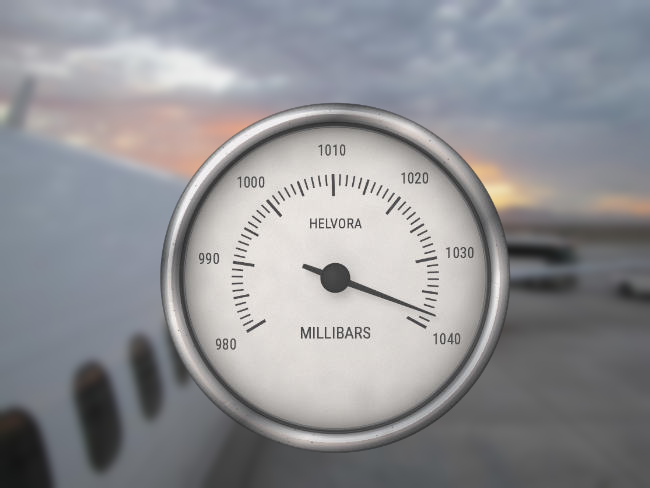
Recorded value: 1038,mbar
